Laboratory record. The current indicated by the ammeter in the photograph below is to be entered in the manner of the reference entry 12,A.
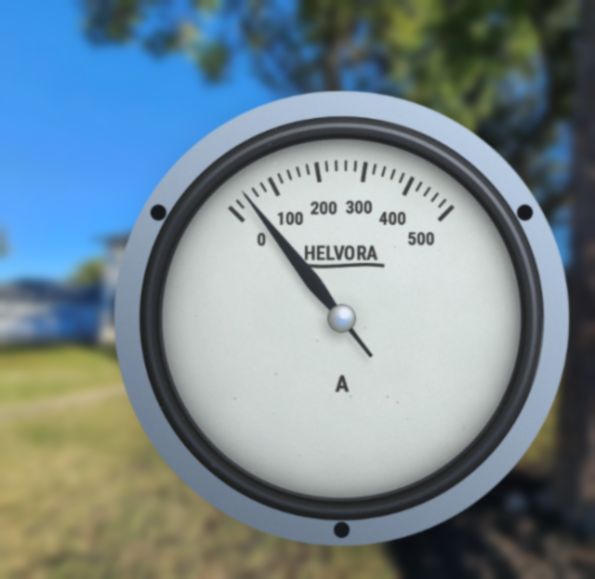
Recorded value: 40,A
